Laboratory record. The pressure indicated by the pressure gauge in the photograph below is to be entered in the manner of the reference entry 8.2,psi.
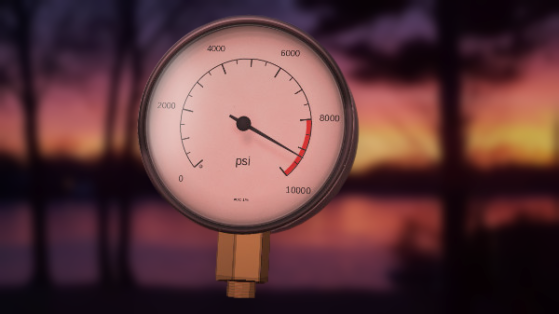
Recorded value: 9250,psi
